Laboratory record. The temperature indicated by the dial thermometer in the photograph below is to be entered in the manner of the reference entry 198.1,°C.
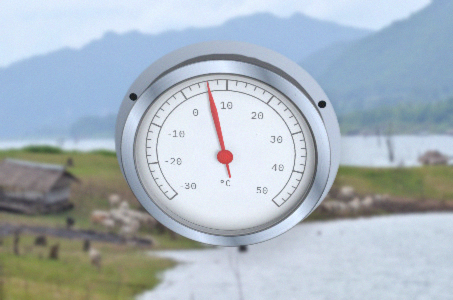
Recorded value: 6,°C
